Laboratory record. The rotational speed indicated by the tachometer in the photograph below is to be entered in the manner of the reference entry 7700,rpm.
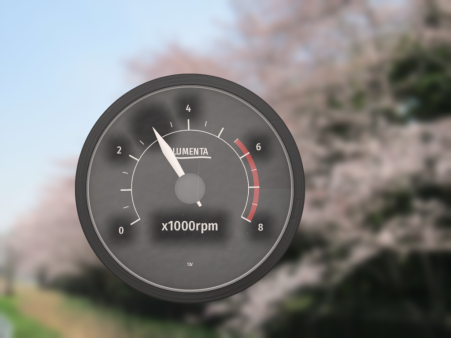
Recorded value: 3000,rpm
